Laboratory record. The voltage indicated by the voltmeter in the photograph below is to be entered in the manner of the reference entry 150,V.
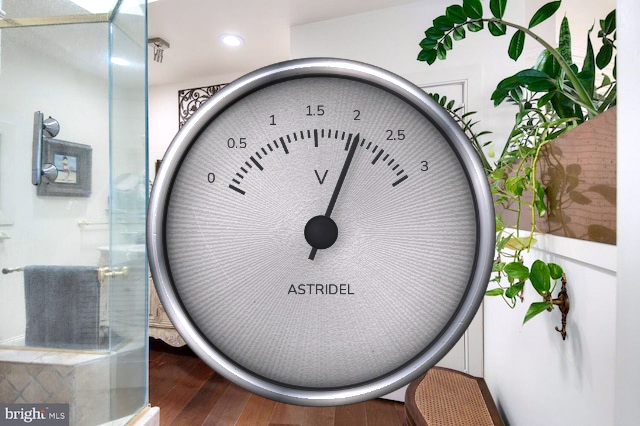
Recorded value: 2.1,V
